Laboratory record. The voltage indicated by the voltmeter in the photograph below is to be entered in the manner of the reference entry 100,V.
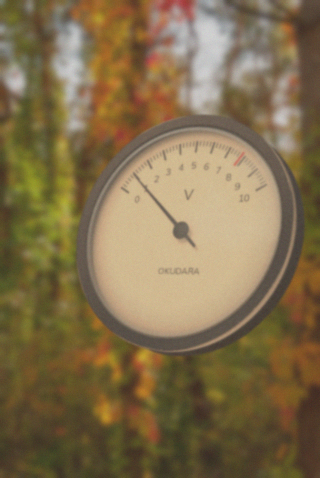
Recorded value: 1,V
